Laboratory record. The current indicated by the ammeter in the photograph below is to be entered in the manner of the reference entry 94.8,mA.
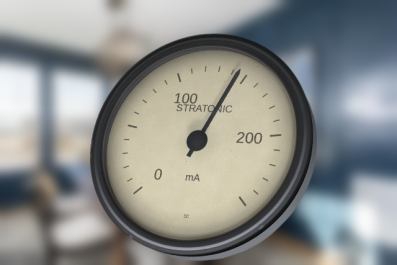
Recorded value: 145,mA
